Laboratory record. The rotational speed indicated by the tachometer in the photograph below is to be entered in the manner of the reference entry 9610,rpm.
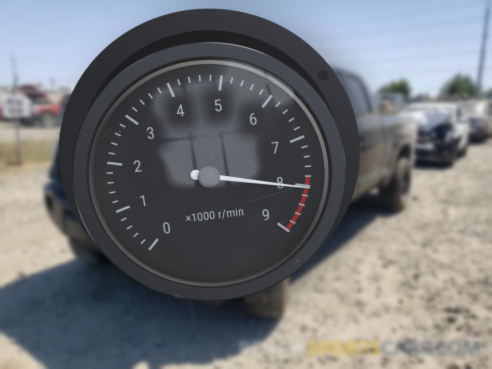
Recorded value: 8000,rpm
